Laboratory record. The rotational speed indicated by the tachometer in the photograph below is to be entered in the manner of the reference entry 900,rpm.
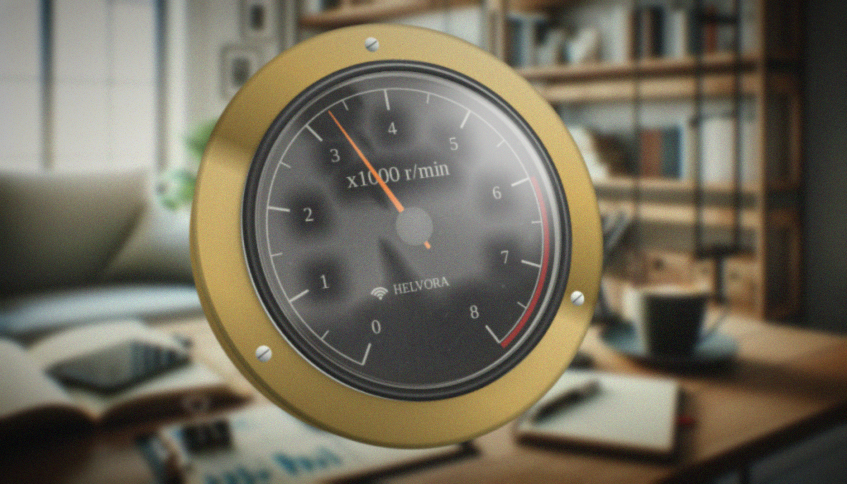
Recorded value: 3250,rpm
